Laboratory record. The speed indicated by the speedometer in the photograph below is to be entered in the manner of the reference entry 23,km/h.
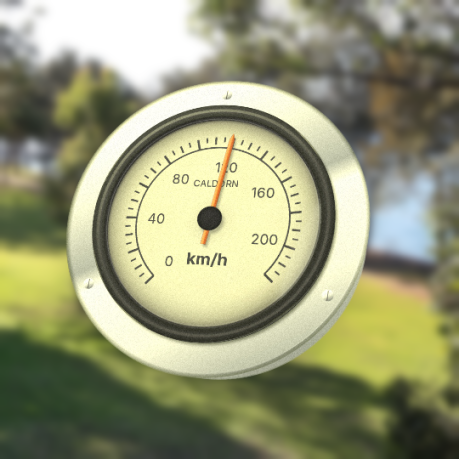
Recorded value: 120,km/h
